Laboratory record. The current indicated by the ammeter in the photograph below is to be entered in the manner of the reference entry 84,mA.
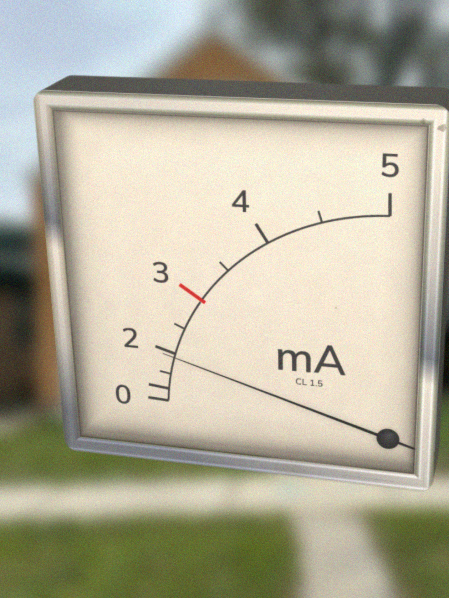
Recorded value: 2,mA
